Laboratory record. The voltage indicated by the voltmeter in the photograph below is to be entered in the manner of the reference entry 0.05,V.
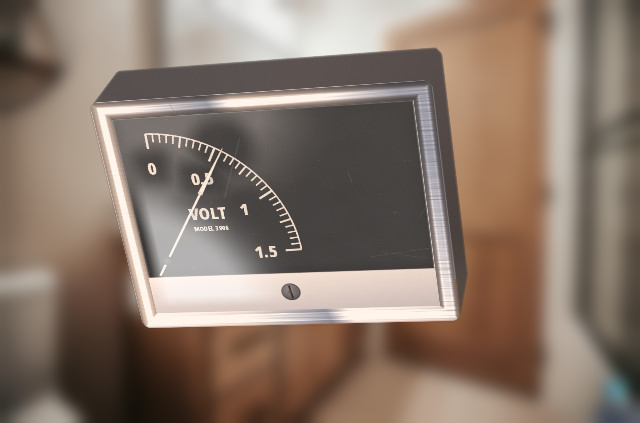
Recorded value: 0.55,V
